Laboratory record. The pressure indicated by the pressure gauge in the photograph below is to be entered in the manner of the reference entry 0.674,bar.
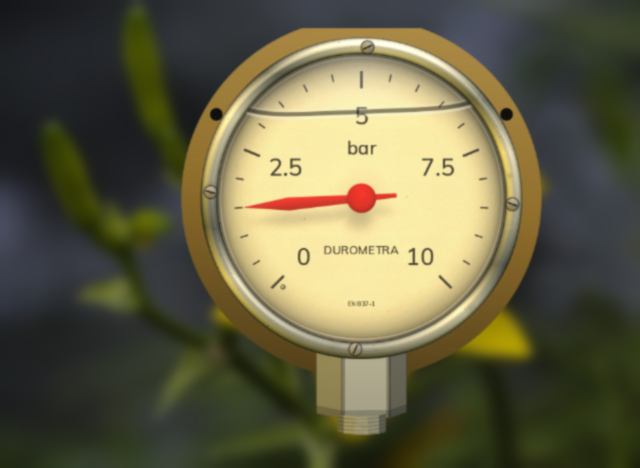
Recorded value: 1.5,bar
